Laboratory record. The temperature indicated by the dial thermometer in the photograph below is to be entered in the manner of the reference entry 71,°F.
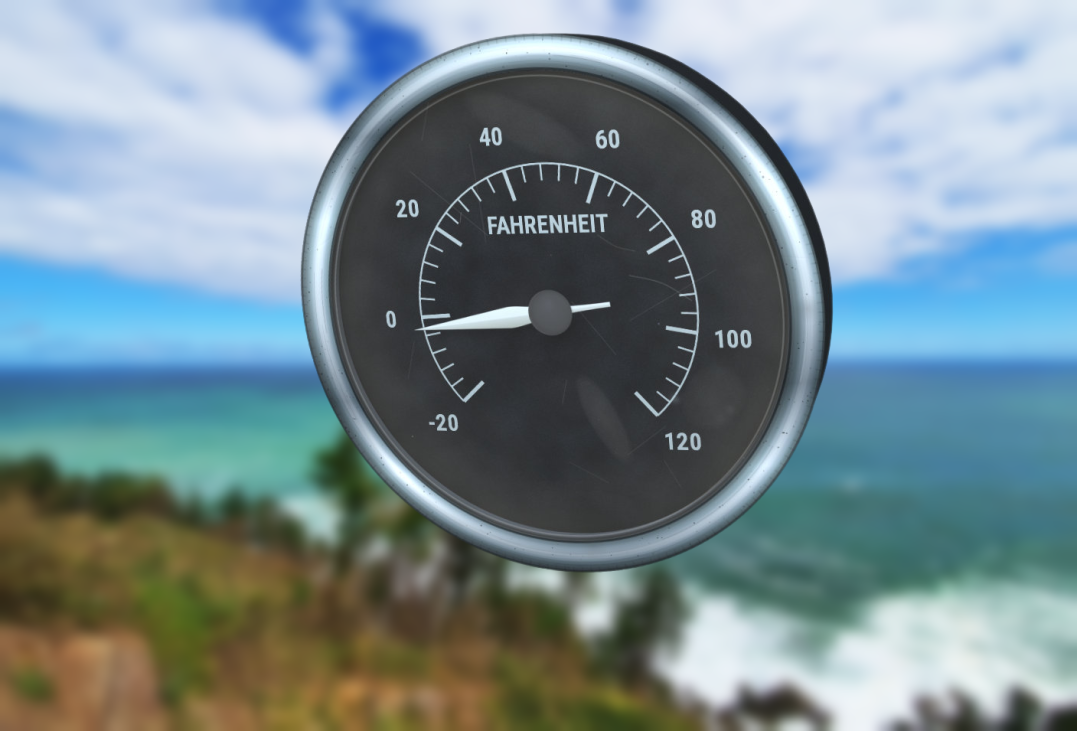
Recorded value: -2,°F
